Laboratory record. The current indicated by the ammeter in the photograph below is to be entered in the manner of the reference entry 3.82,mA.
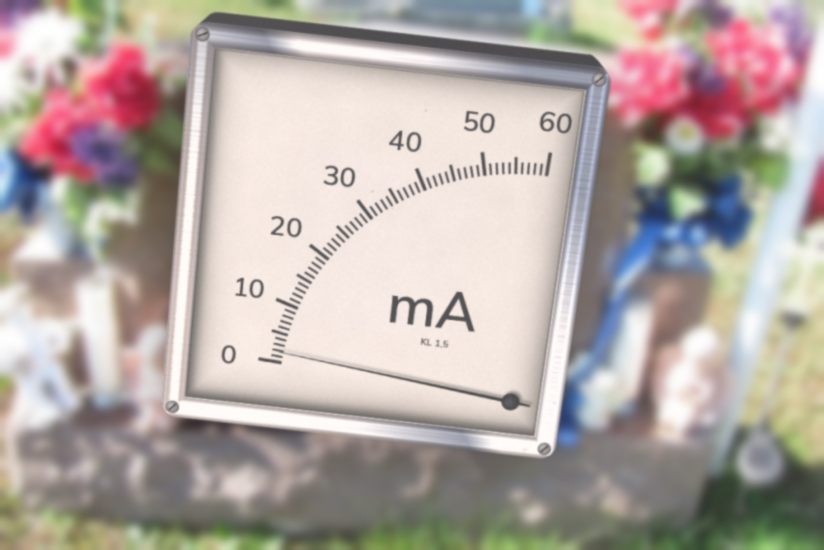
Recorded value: 2,mA
